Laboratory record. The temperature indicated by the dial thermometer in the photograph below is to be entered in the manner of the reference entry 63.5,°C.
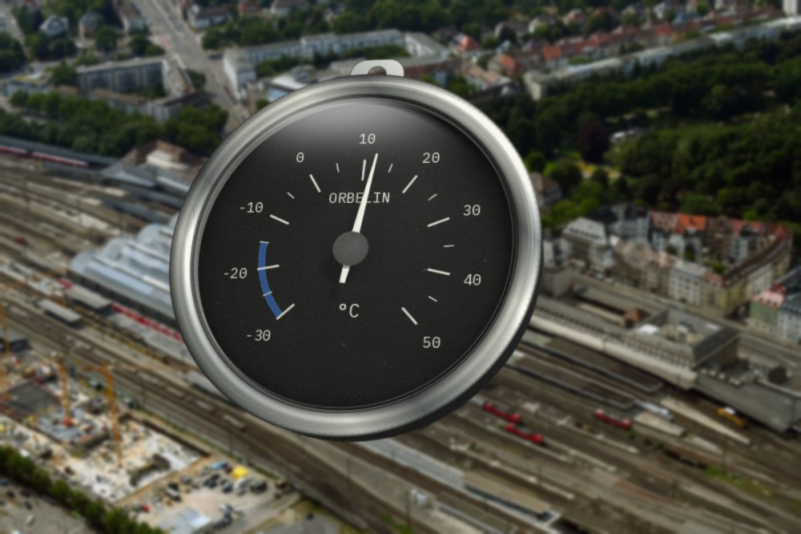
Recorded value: 12.5,°C
